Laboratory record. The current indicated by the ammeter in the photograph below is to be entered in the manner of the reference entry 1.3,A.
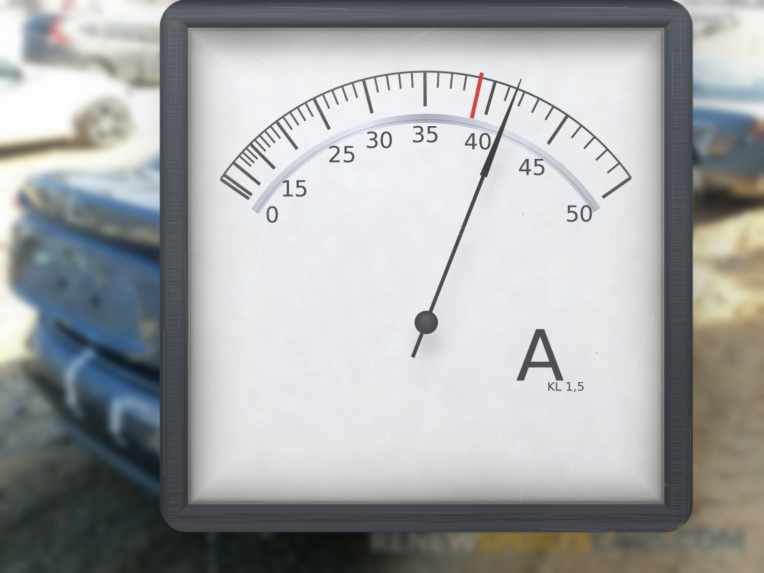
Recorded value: 41.5,A
